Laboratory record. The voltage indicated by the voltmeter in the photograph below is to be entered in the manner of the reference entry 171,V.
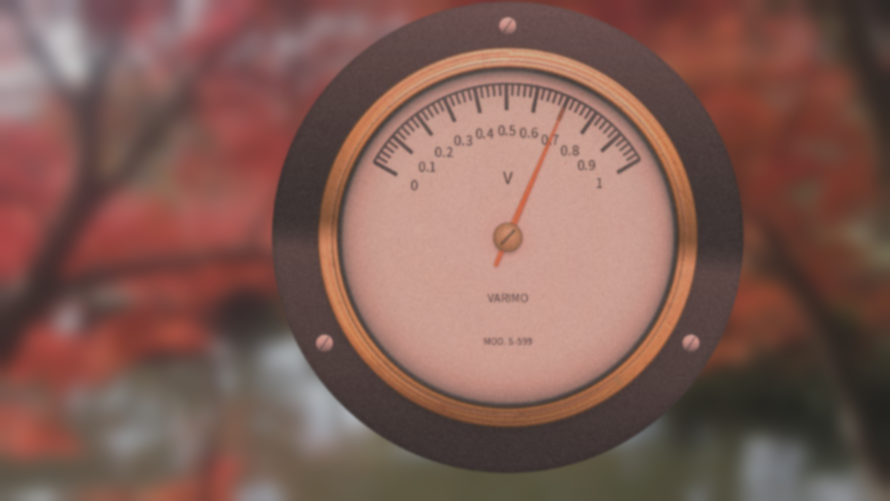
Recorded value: 0.7,V
